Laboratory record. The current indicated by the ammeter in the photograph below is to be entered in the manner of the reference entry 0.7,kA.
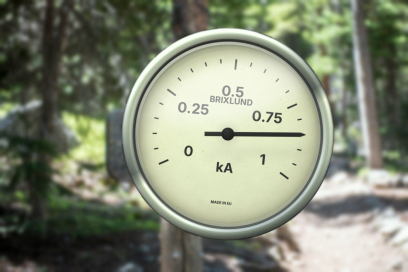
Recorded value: 0.85,kA
